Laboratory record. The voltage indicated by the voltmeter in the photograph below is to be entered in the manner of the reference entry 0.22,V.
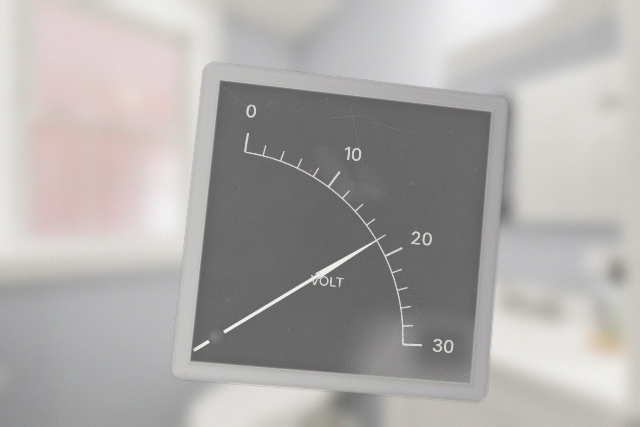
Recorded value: 18,V
